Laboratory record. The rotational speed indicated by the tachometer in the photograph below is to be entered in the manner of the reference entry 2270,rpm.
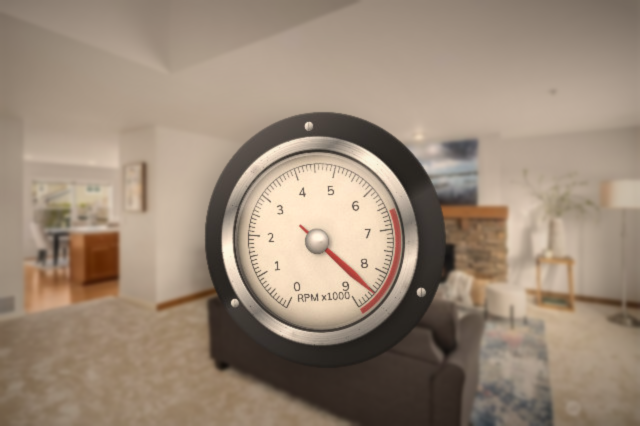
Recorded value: 8500,rpm
